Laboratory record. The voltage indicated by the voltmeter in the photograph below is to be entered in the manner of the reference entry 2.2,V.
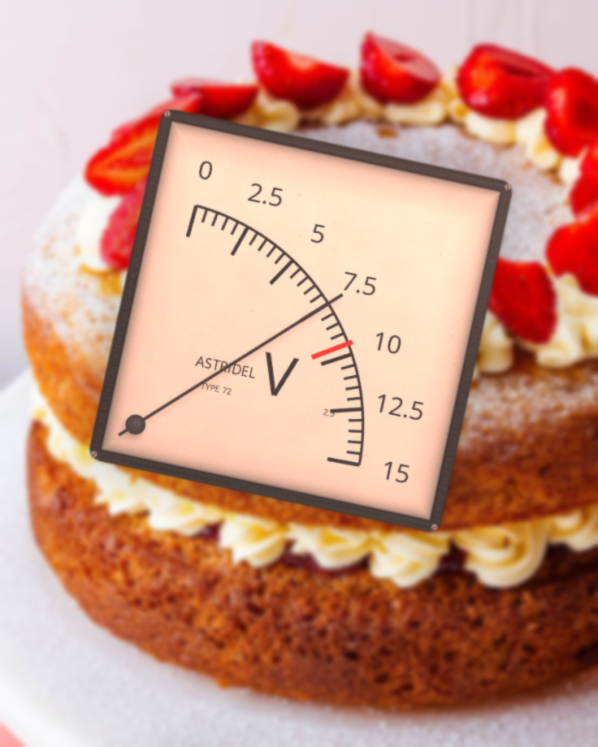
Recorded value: 7.5,V
